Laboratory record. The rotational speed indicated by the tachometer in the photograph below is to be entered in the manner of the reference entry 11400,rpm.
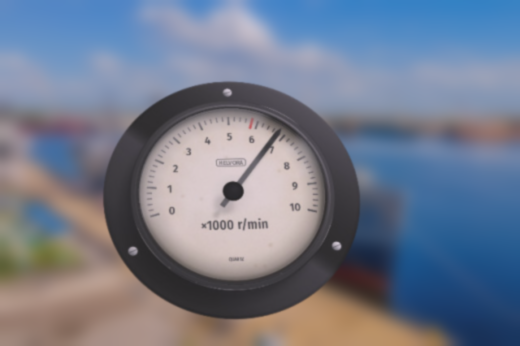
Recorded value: 6800,rpm
